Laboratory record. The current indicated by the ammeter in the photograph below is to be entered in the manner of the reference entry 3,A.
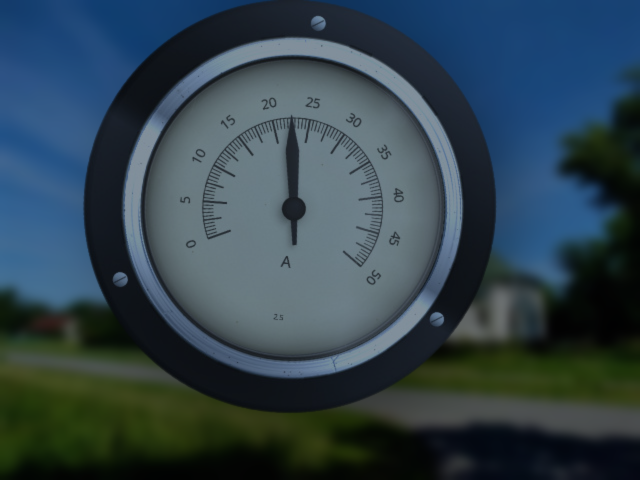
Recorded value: 22.5,A
